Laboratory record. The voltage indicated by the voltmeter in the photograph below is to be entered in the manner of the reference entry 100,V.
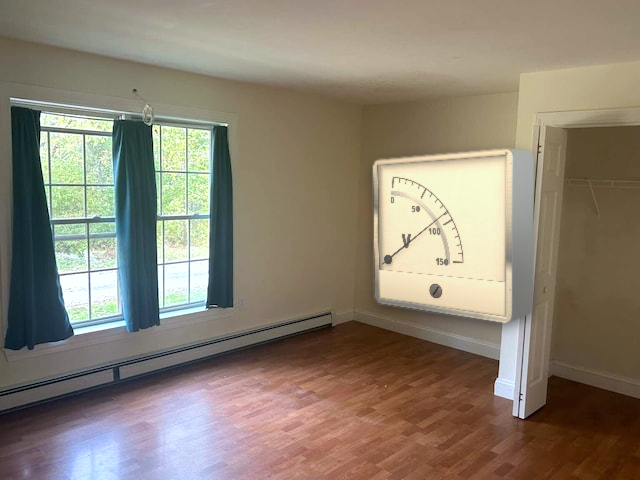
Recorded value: 90,V
